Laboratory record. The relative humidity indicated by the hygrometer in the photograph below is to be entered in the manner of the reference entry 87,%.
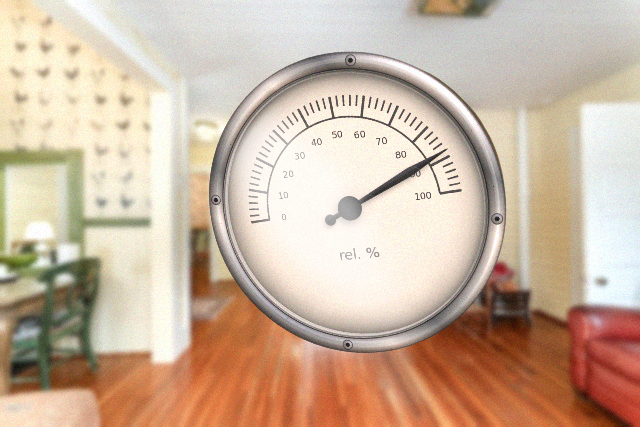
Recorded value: 88,%
